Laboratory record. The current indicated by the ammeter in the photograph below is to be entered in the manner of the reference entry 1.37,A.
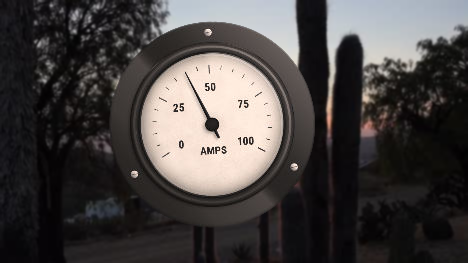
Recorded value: 40,A
